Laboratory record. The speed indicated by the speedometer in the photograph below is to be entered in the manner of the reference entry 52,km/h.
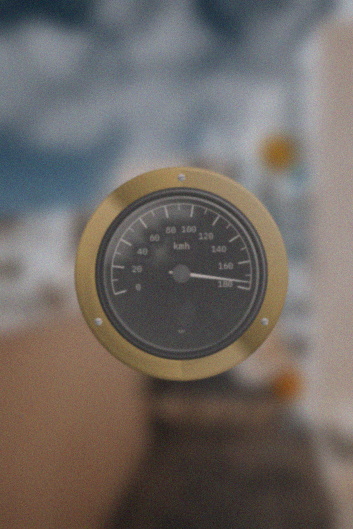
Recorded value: 175,km/h
